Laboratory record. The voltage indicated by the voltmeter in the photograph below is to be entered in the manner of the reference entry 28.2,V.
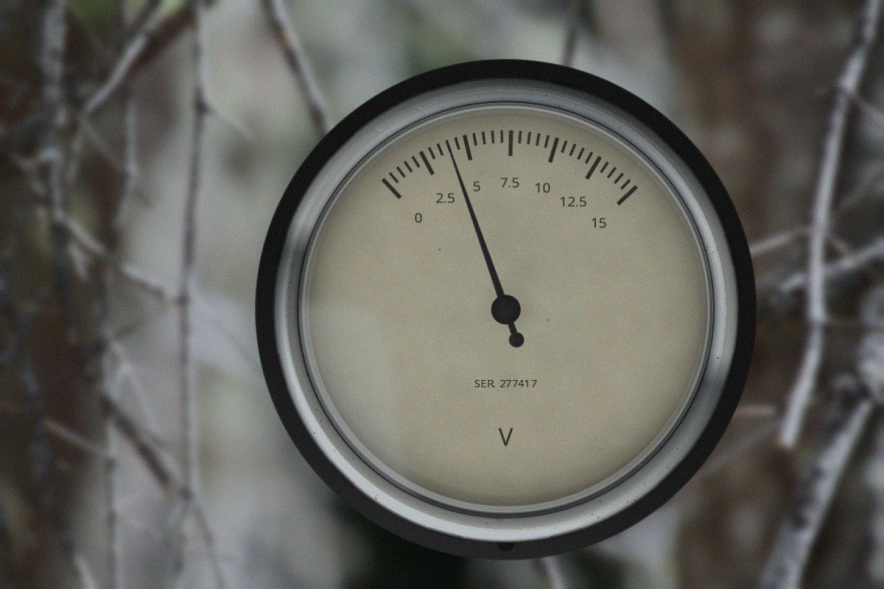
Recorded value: 4,V
